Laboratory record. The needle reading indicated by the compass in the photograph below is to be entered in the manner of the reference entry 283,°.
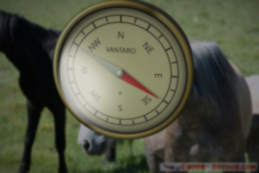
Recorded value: 120,°
